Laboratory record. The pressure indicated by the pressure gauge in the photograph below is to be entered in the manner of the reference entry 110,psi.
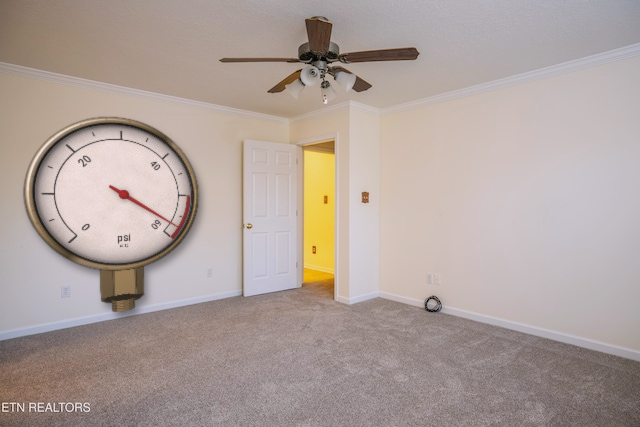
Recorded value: 57.5,psi
